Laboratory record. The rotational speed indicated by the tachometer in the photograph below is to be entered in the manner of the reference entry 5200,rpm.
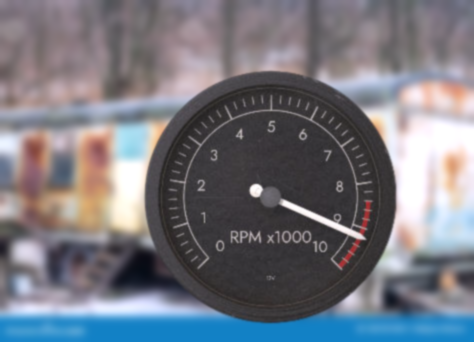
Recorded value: 9200,rpm
